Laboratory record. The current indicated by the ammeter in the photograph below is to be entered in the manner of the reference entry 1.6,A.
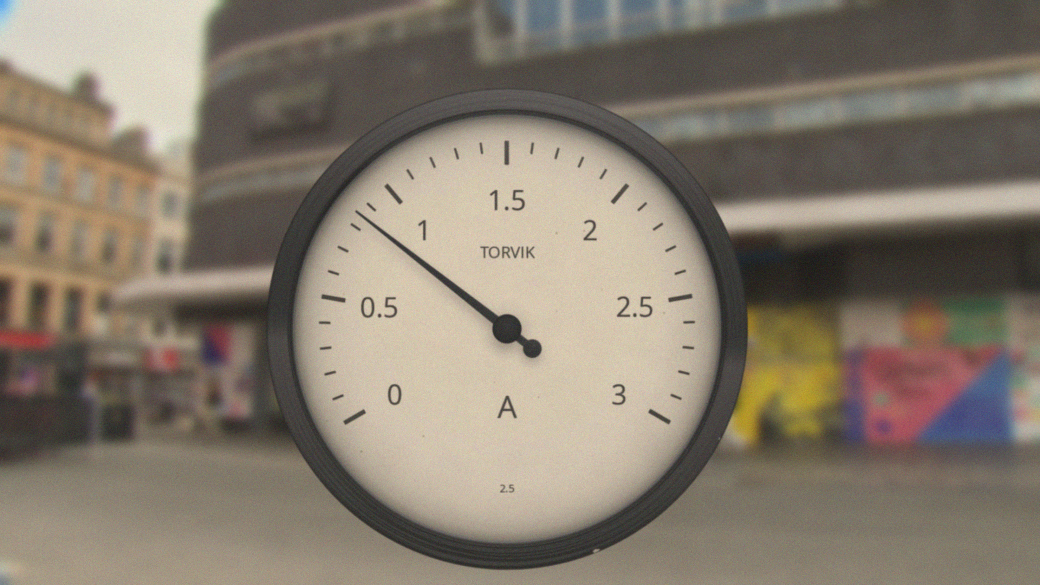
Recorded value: 0.85,A
